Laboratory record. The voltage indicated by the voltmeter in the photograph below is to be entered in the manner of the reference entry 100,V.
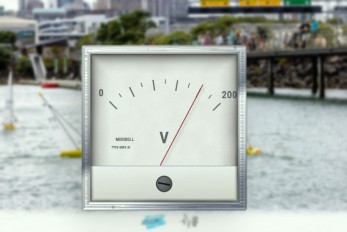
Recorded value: 160,V
